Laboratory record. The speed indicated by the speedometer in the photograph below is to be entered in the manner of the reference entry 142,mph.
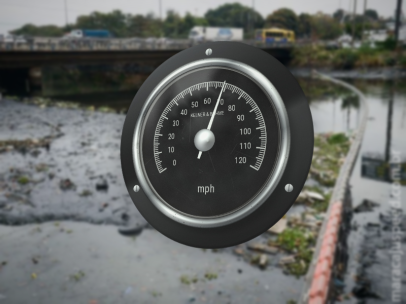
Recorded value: 70,mph
